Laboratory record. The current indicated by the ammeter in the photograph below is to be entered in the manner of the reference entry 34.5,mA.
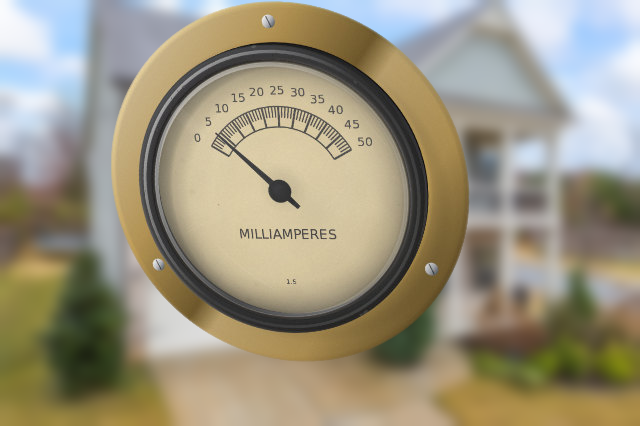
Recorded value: 5,mA
